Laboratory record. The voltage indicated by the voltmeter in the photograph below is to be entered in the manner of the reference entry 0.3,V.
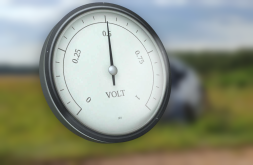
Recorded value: 0.5,V
